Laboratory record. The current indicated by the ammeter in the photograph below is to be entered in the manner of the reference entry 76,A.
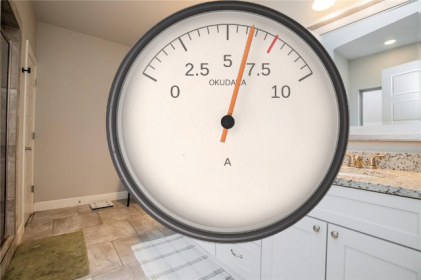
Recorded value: 6.25,A
